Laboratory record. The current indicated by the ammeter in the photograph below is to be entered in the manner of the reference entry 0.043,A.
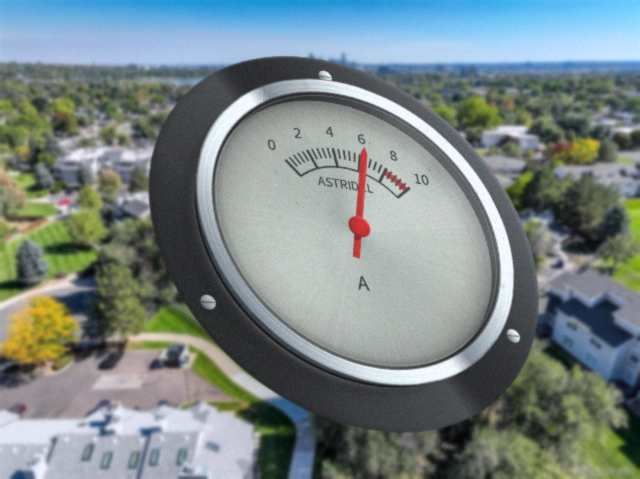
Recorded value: 6,A
